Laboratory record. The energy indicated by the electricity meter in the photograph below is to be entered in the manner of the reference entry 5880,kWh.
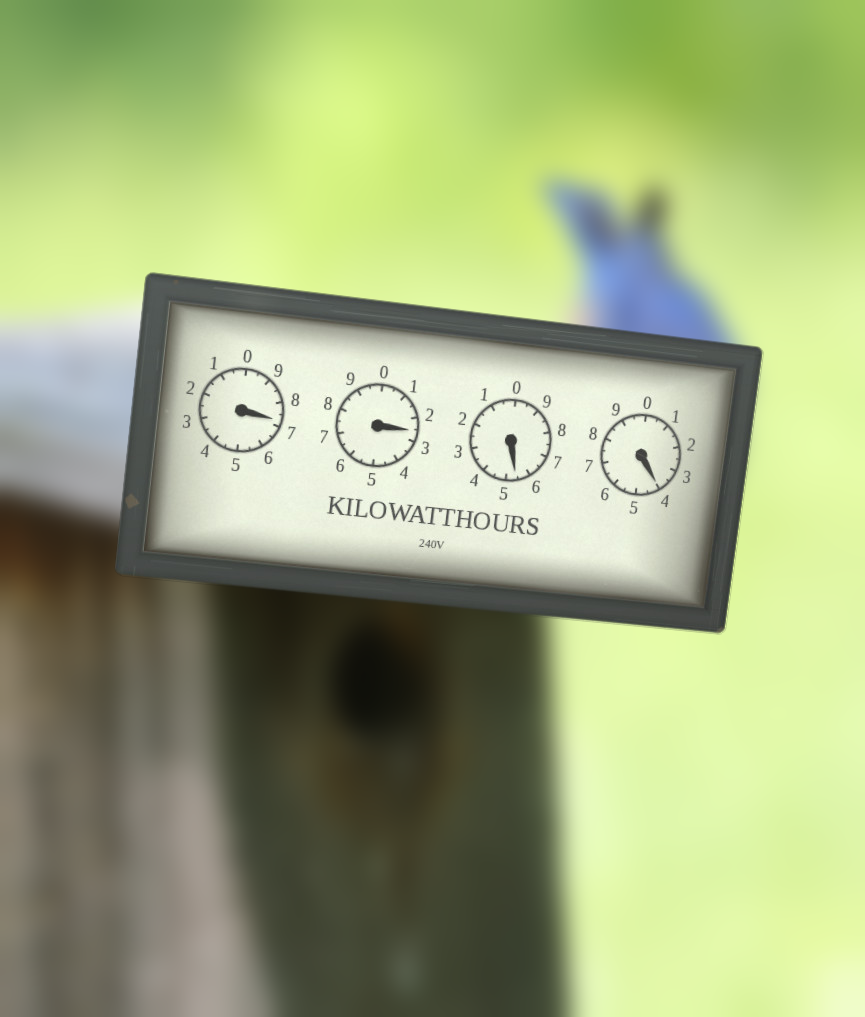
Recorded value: 7254,kWh
